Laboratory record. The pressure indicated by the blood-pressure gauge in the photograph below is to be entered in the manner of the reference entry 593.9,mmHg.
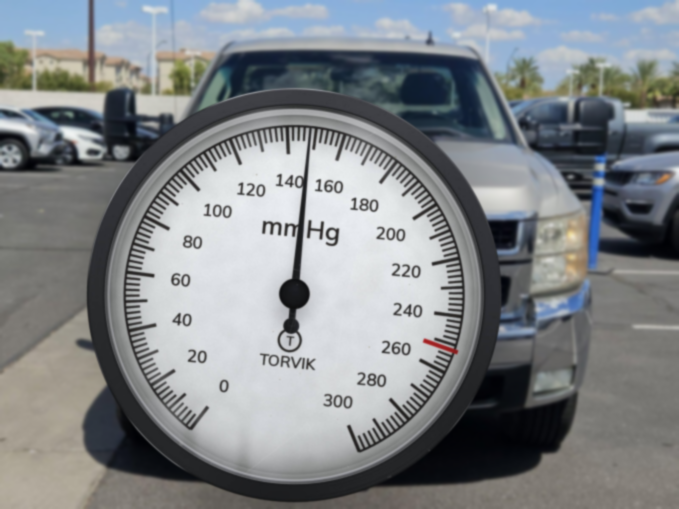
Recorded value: 148,mmHg
